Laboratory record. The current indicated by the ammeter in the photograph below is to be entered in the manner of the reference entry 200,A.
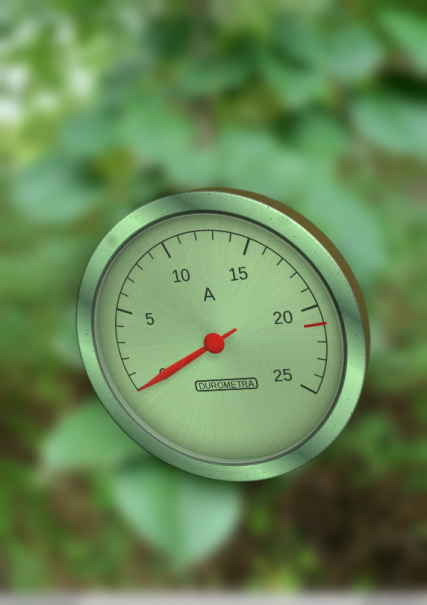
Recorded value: 0,A
